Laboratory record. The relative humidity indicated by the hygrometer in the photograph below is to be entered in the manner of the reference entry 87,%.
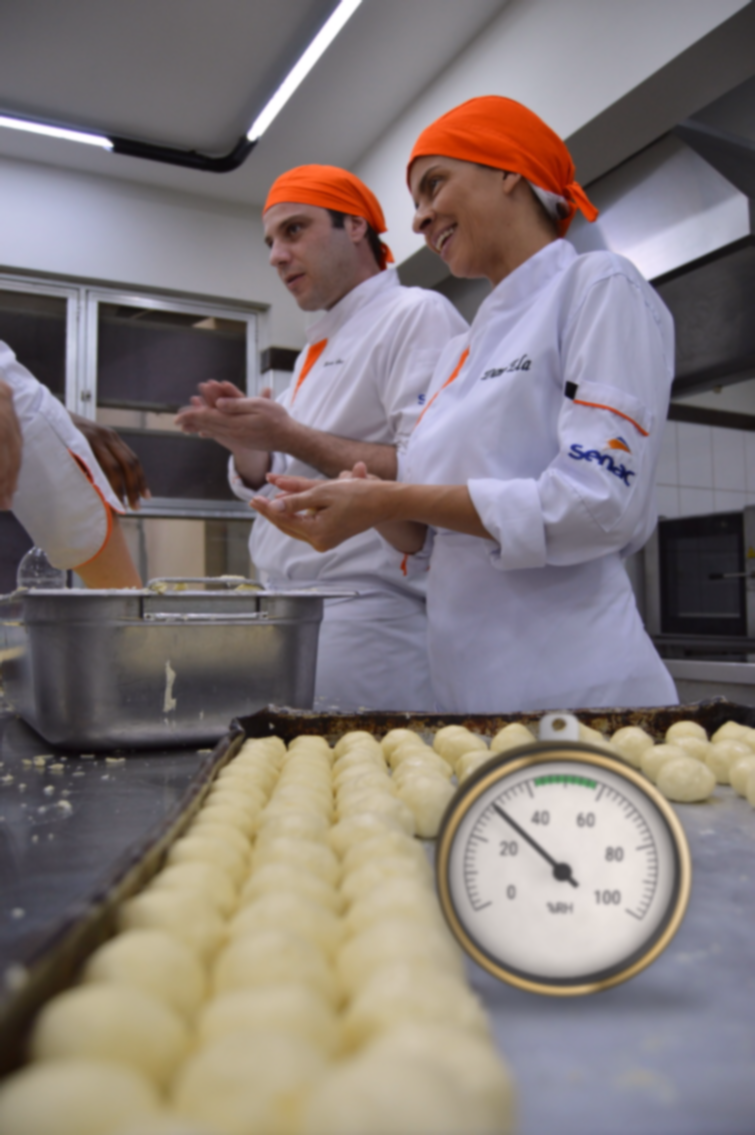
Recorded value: 30,%
